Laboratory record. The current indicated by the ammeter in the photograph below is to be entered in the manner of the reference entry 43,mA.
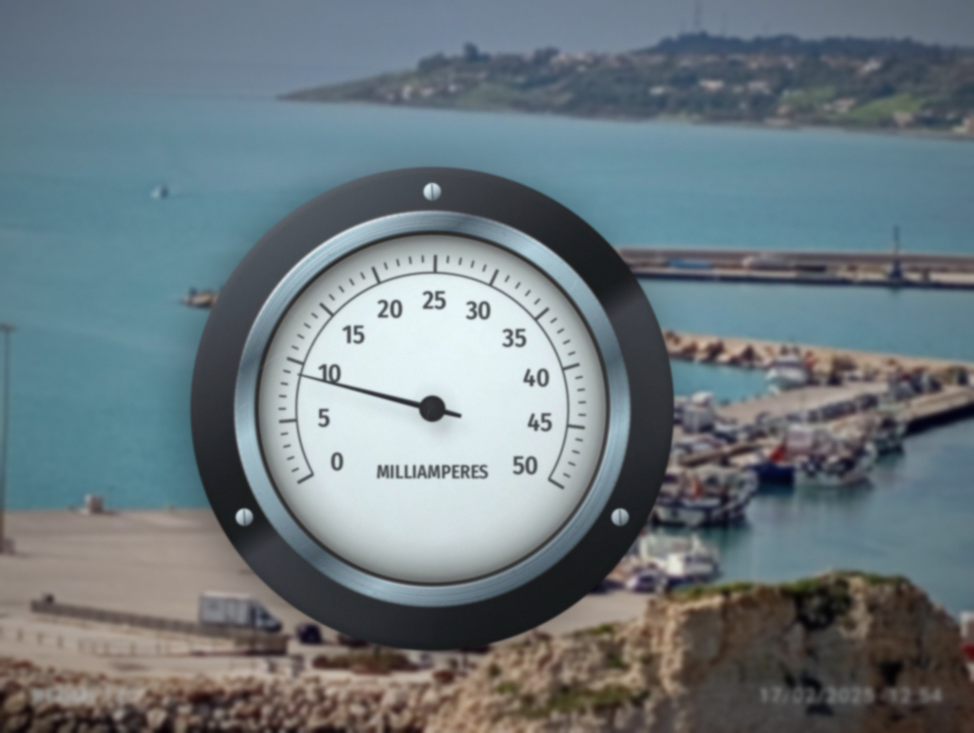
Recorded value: 9,mA
